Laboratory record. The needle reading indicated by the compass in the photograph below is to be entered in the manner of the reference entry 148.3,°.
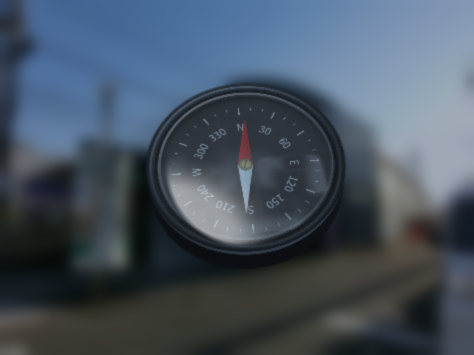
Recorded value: 5,°
